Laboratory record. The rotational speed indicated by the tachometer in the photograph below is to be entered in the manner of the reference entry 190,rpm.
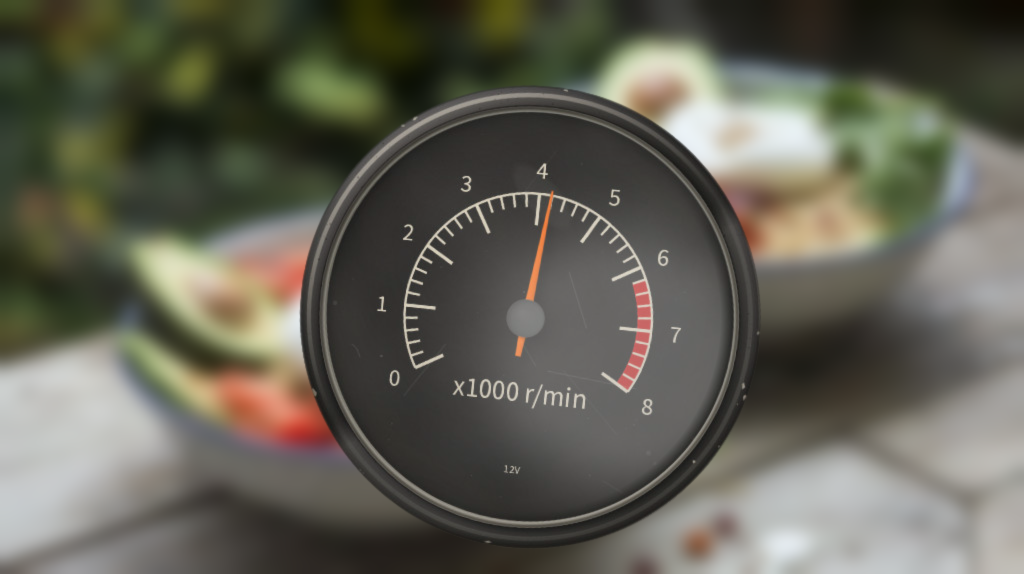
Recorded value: 4200,rpm
